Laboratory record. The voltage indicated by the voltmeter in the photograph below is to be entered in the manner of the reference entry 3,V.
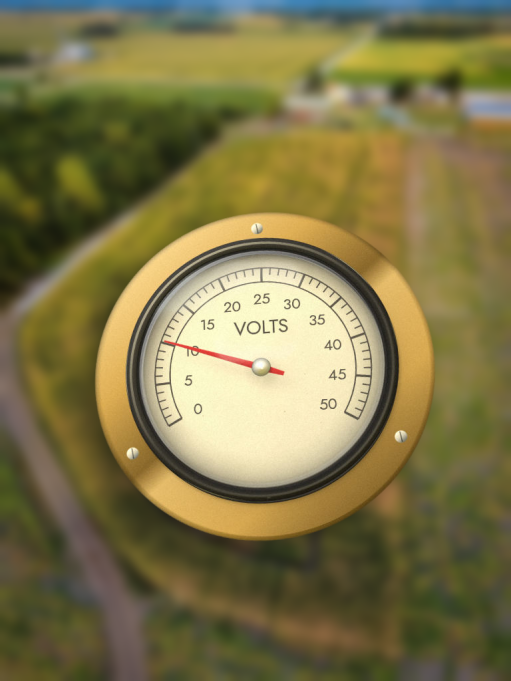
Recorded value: 10,V
